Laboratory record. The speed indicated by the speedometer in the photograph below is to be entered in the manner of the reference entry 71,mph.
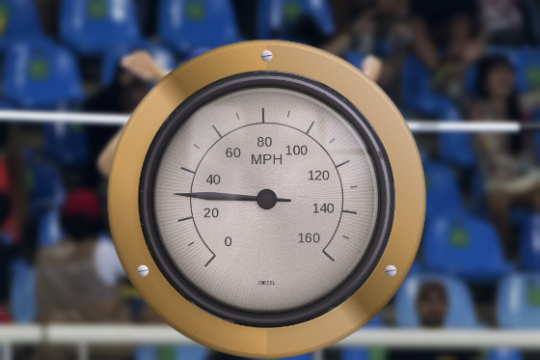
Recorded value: 30,mph
